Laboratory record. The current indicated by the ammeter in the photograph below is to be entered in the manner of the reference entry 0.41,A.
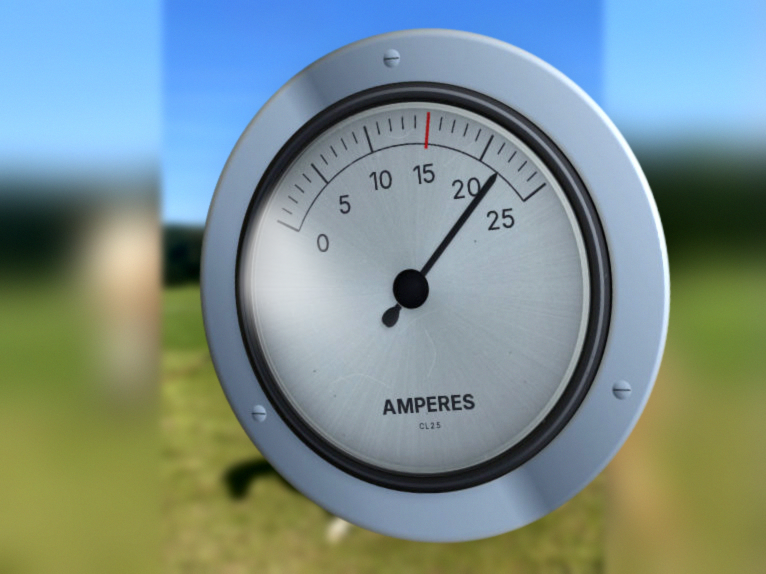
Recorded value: 22,A
